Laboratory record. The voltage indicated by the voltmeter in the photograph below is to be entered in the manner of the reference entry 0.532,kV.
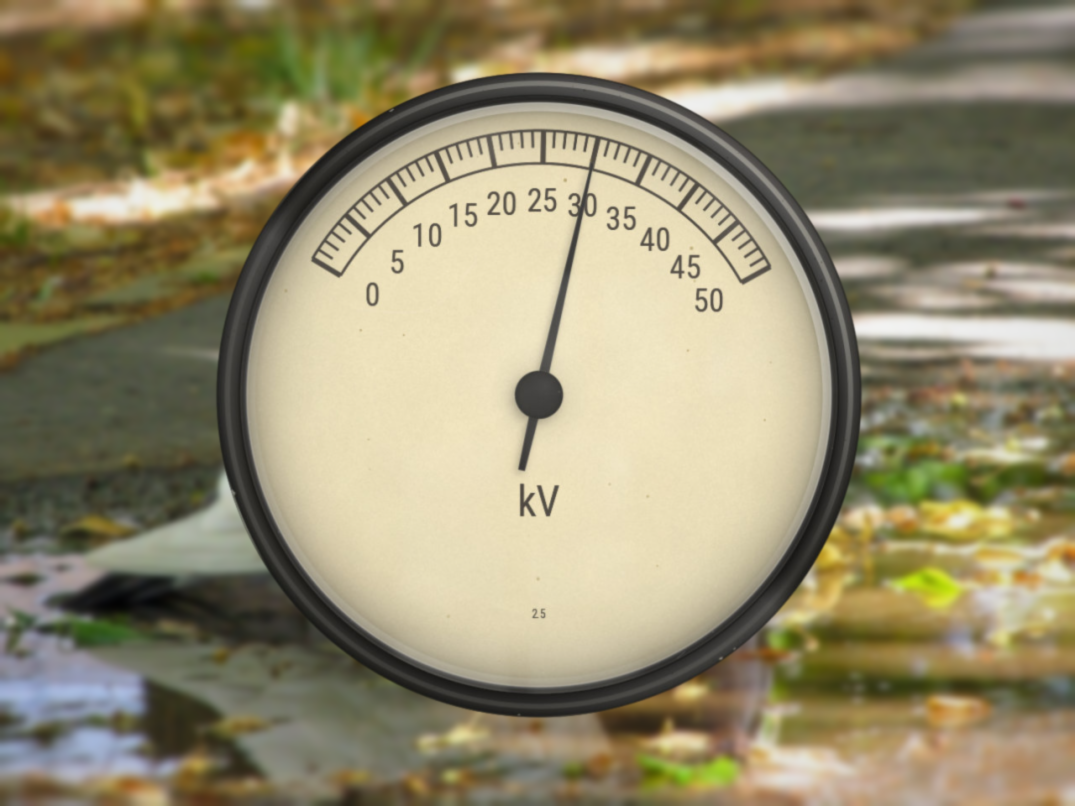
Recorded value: 30,kV
